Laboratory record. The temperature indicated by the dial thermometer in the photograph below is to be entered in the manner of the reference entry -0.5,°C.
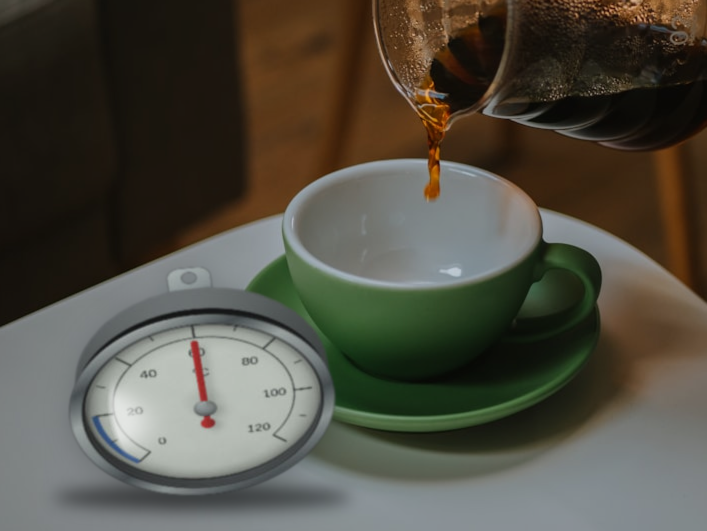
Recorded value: 60,°C
